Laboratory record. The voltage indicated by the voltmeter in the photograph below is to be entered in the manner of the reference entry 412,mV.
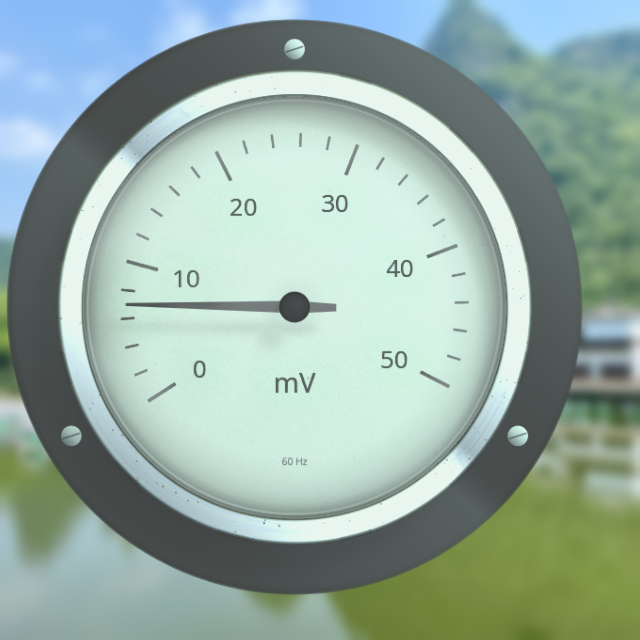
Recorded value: 7,mV
